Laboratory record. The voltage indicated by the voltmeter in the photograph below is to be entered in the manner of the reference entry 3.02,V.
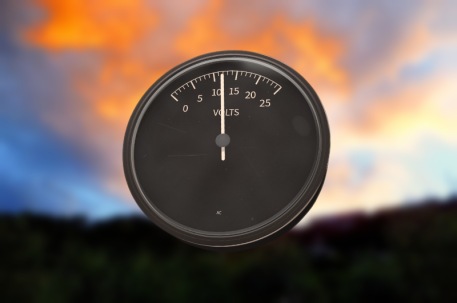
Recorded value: 12,V
